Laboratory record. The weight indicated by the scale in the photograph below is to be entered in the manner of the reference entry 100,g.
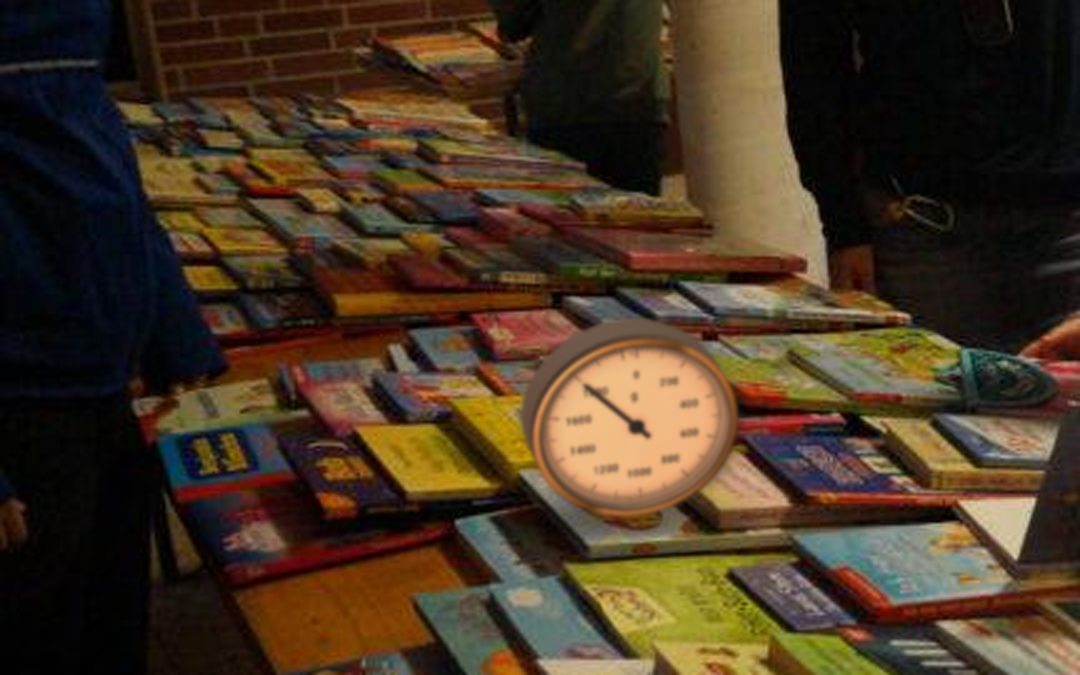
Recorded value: 1800,g
